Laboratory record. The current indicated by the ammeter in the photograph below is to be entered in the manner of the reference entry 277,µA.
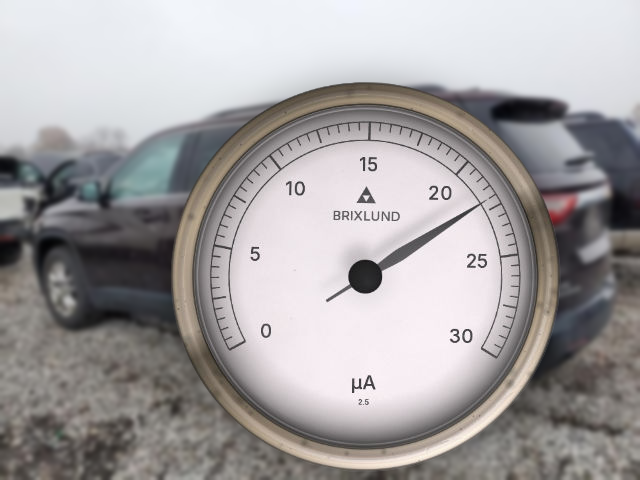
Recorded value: 22,µA
